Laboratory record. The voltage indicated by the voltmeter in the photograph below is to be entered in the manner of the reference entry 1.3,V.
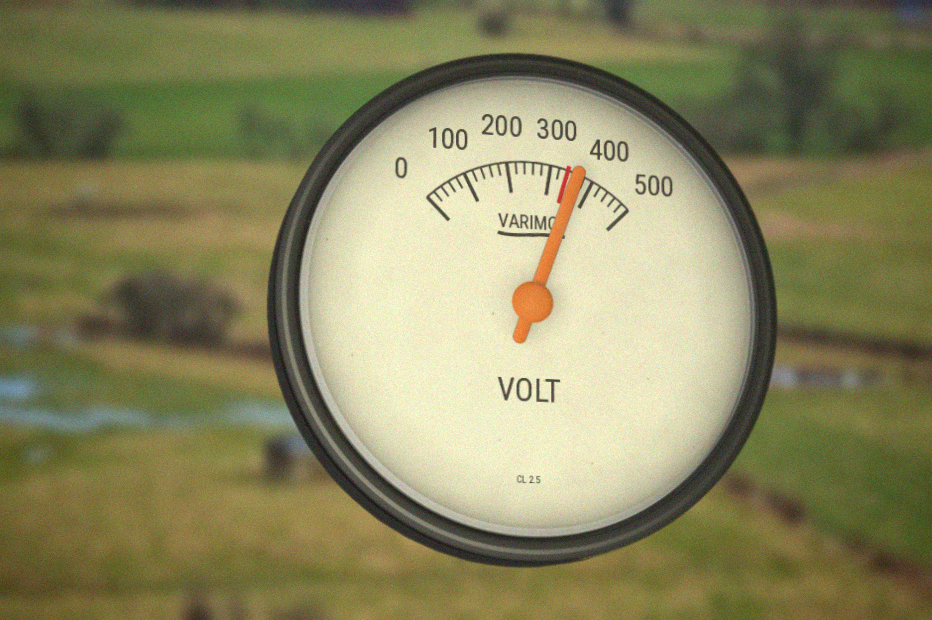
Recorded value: 360,V
